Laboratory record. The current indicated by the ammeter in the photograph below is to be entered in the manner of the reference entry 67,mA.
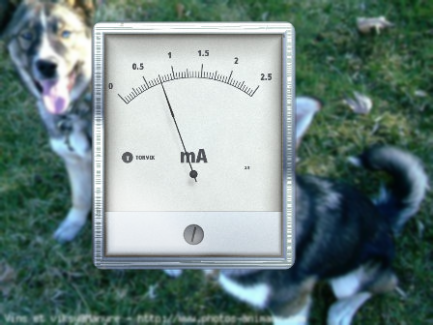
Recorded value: 0.75,mA
